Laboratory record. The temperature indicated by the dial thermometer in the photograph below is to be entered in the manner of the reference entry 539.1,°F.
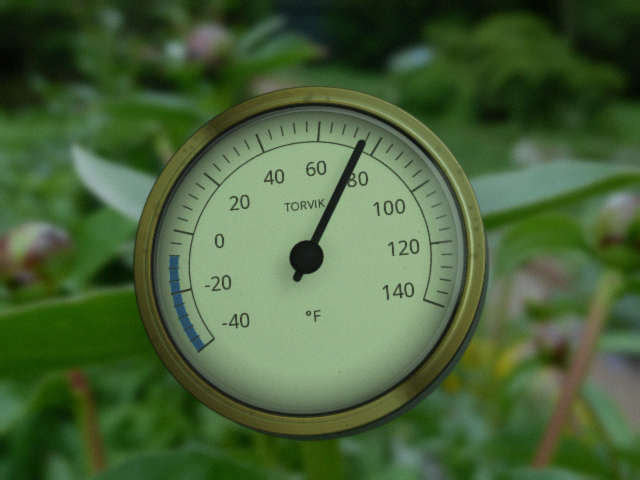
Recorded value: 76,°F
